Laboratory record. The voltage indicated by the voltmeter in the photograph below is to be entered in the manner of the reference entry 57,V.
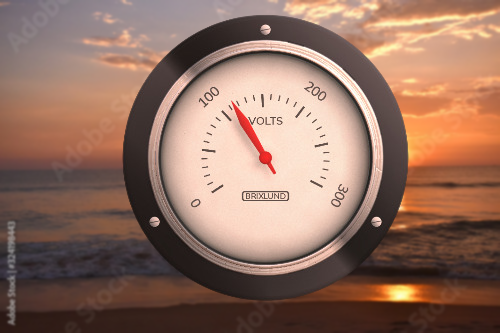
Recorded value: 115,V
